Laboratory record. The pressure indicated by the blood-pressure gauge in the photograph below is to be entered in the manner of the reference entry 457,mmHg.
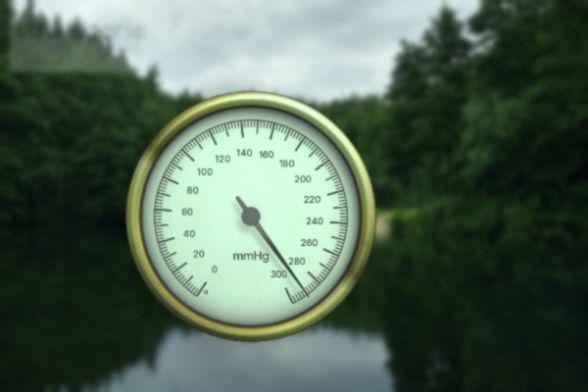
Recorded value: 290,mmHg
